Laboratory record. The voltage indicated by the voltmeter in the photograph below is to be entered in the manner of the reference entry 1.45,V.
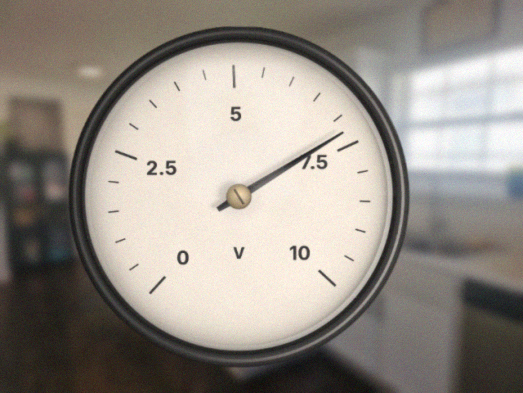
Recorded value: 7.25,V
